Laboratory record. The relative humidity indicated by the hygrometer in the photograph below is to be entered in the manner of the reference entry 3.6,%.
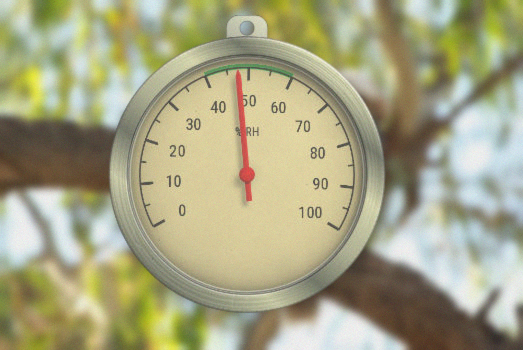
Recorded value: 47.5,%
